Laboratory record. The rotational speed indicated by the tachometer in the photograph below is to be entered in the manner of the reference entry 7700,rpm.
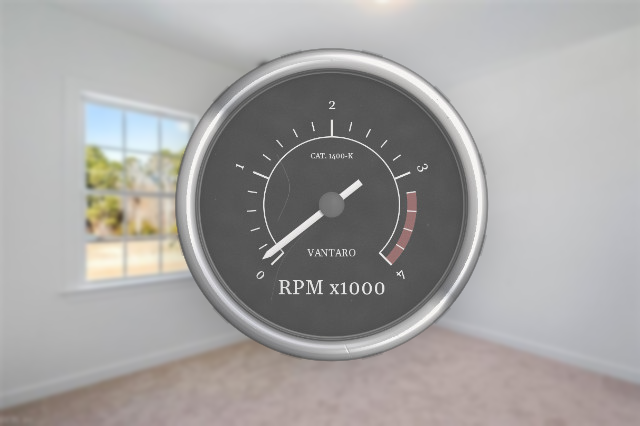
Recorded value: 100,rpm
